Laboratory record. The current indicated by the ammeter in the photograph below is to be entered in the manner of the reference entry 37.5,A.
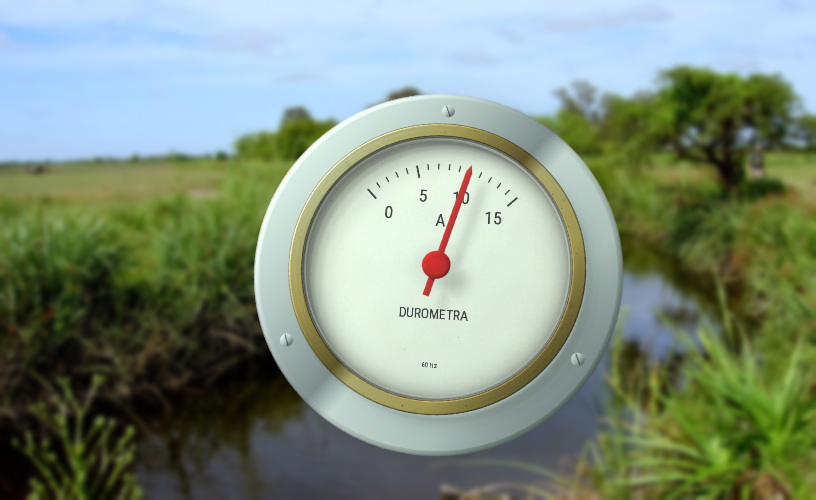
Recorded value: 10,A
